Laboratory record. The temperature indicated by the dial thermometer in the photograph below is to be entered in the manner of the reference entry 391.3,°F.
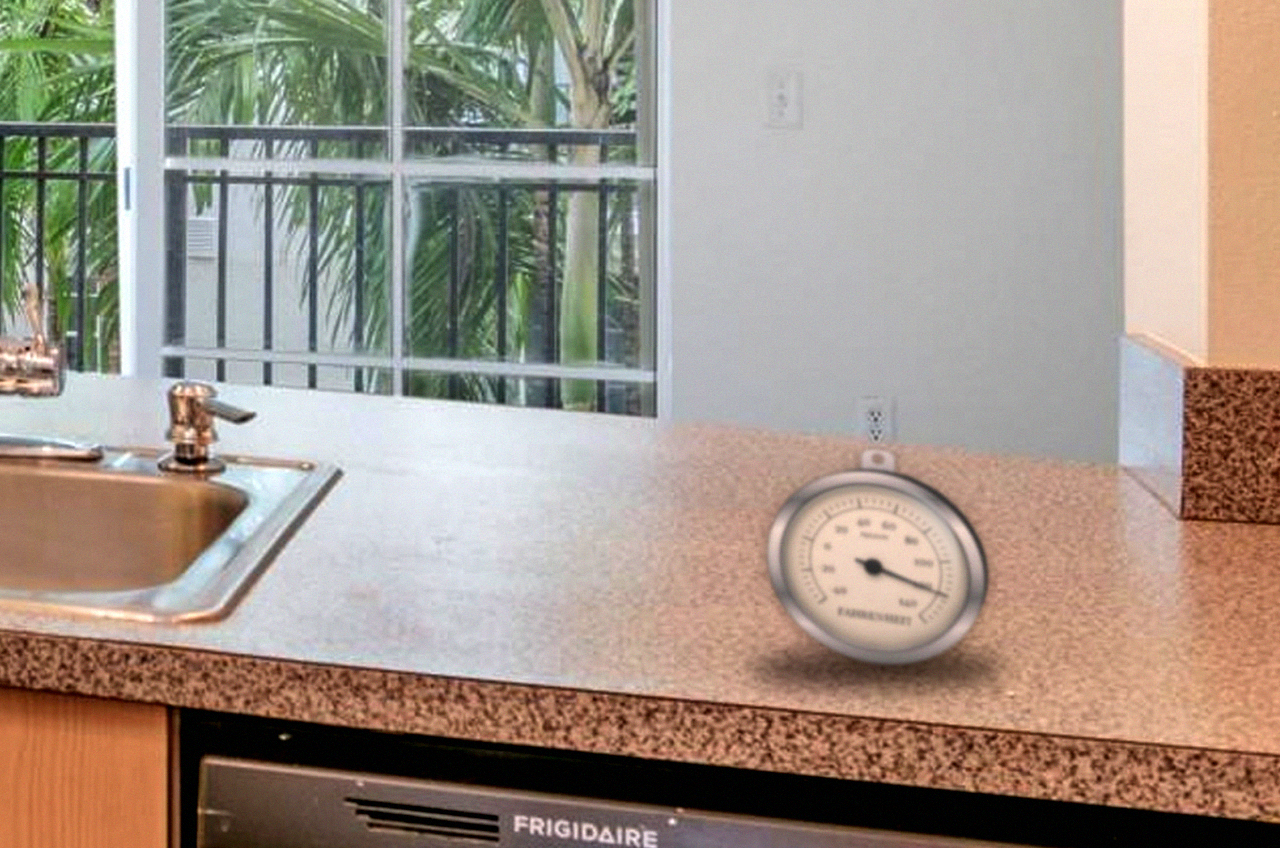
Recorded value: 120,°F
